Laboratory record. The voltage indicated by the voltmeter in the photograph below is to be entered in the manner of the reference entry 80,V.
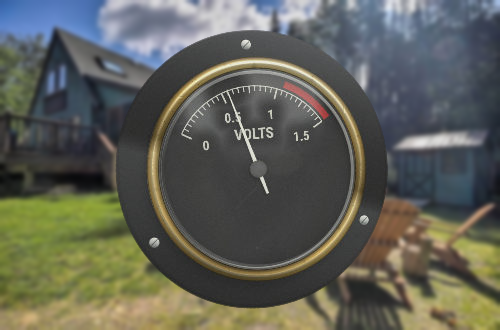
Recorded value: 0.55,V
